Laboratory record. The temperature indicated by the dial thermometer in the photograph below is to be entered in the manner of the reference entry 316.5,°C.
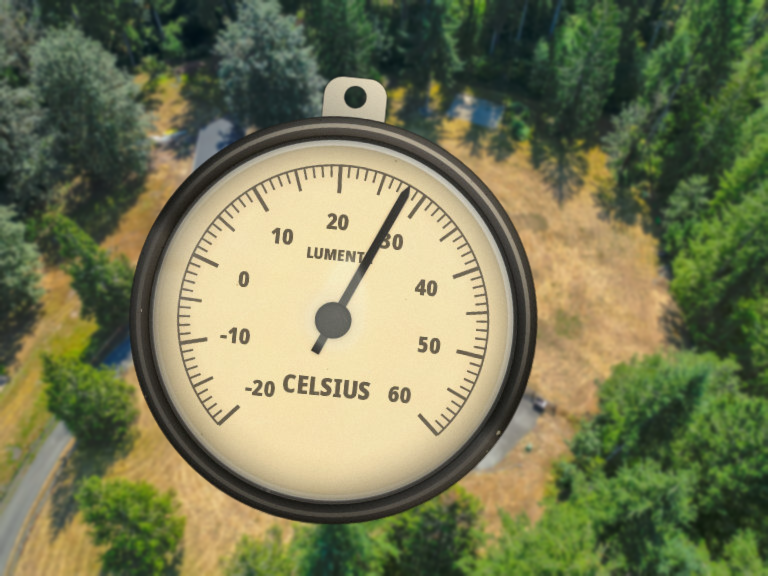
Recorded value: 28,°C
